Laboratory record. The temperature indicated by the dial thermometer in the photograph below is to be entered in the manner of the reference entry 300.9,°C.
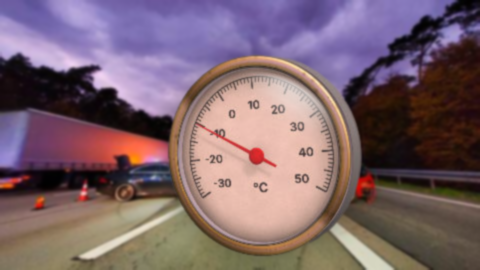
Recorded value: -10,°C
